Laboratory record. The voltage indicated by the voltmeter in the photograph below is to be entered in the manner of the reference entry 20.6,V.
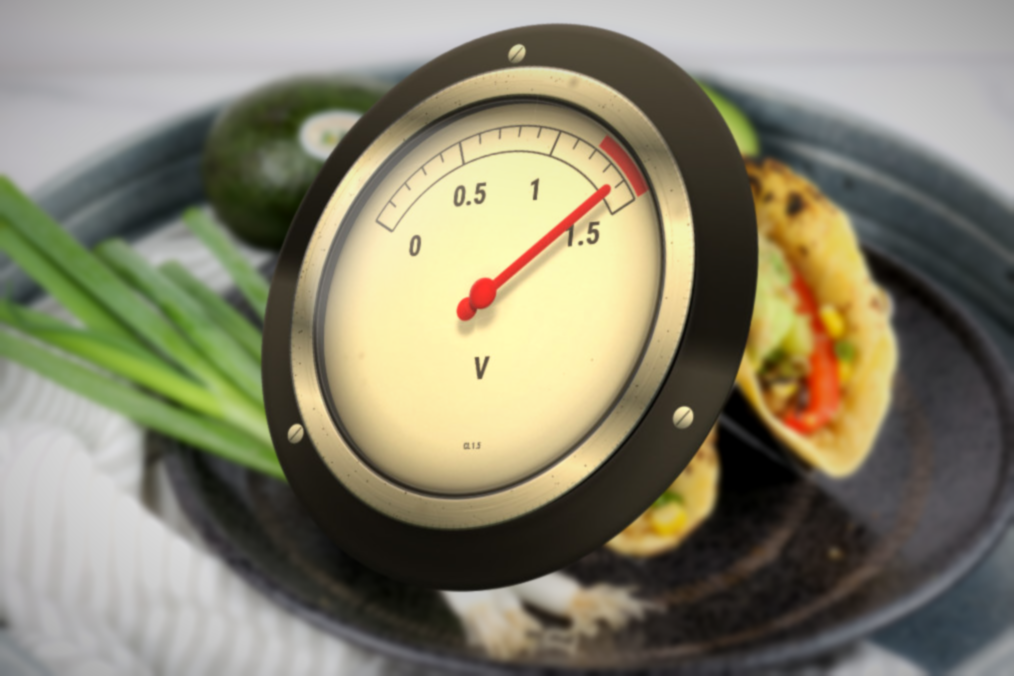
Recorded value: 1.4,V
